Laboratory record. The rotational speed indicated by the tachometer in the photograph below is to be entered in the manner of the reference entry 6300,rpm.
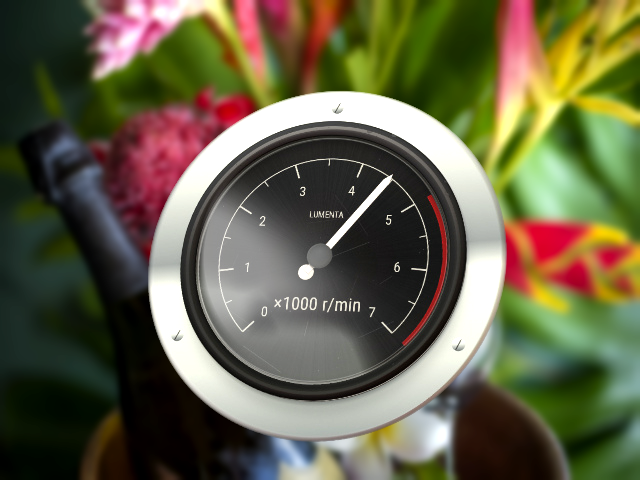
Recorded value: 4500,rpm
